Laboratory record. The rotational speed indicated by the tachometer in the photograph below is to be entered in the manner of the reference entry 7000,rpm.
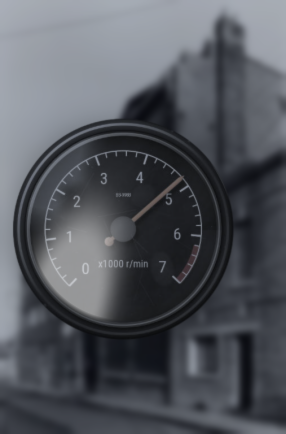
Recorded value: 4800,rpm
